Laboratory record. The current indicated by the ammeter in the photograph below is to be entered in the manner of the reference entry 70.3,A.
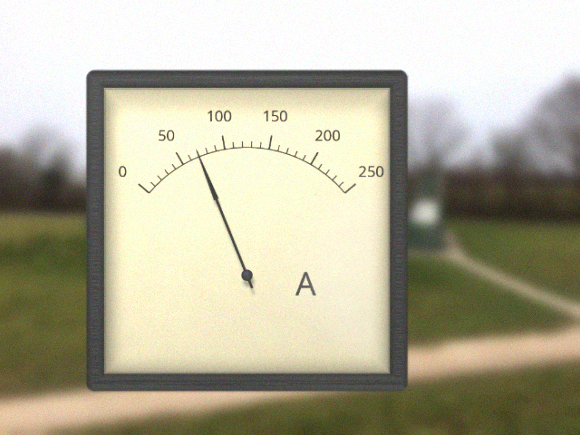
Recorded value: 70,A
